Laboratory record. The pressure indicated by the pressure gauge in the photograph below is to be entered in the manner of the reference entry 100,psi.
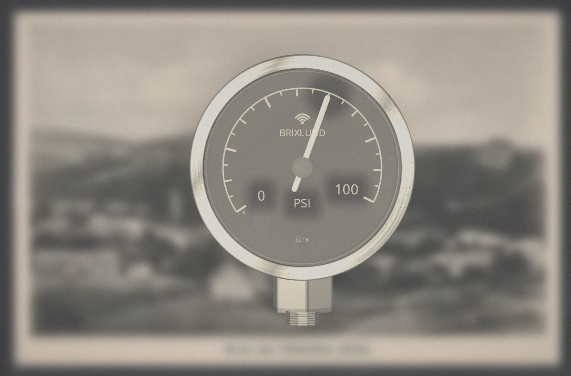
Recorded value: 60,psi
